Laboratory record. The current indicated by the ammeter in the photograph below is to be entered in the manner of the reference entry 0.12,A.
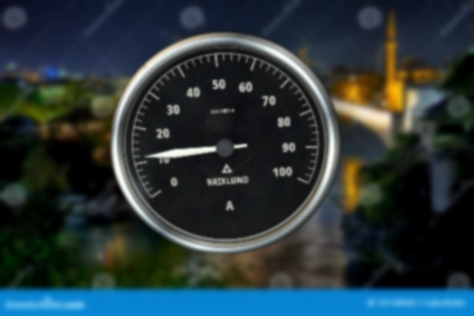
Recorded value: 12,A
